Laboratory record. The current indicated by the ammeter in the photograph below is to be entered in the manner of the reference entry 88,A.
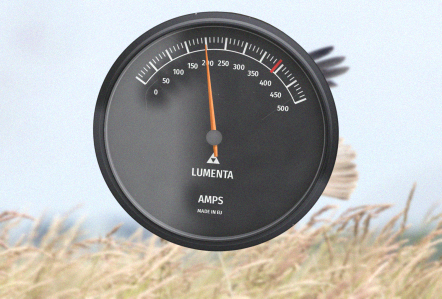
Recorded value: 200,A
